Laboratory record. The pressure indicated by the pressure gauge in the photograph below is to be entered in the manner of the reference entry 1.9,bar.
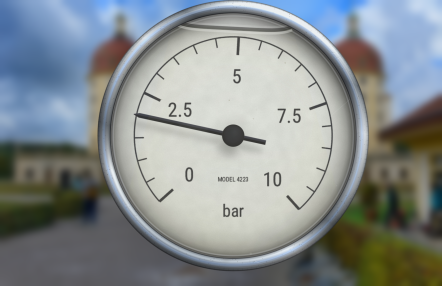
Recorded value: 2,bar
